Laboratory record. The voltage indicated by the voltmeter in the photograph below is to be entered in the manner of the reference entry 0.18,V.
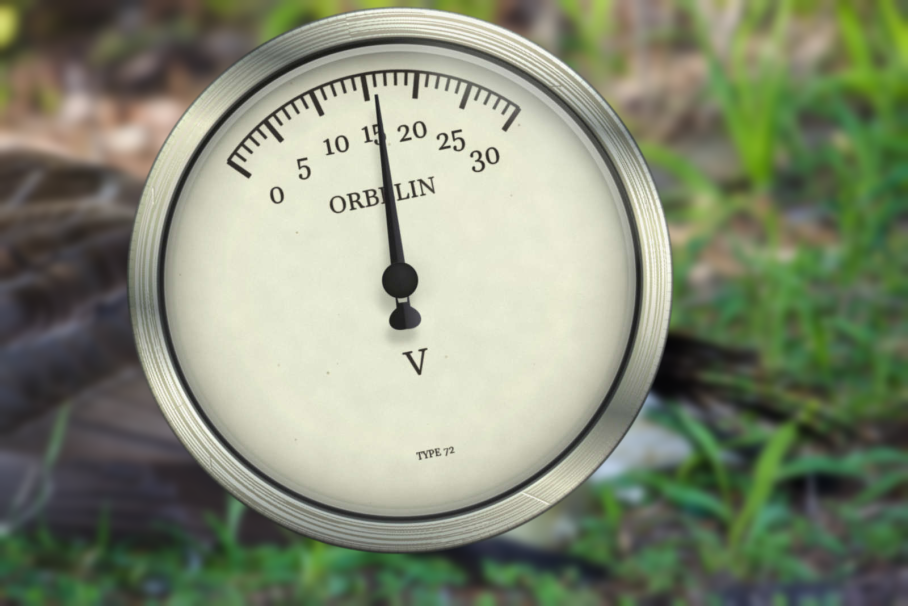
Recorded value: 16,V
